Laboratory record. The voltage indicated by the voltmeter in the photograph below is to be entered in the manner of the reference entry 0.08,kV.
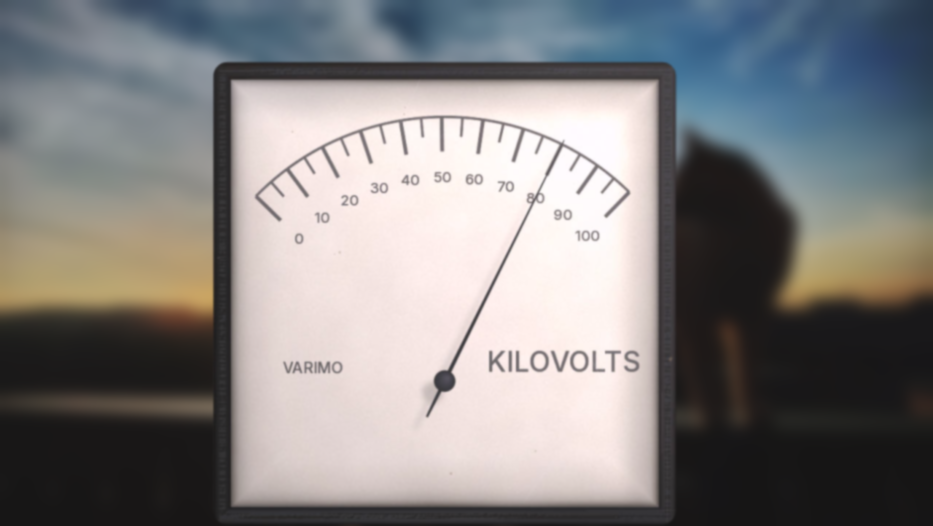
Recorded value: 80,kV
